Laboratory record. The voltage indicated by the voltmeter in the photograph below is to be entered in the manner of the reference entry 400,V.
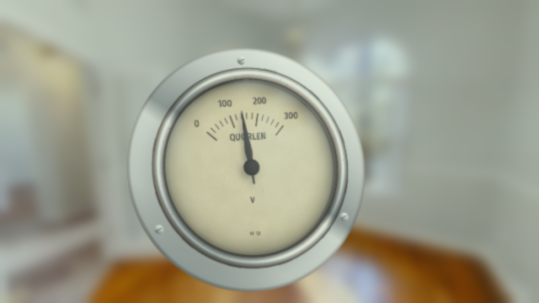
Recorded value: 140,V
